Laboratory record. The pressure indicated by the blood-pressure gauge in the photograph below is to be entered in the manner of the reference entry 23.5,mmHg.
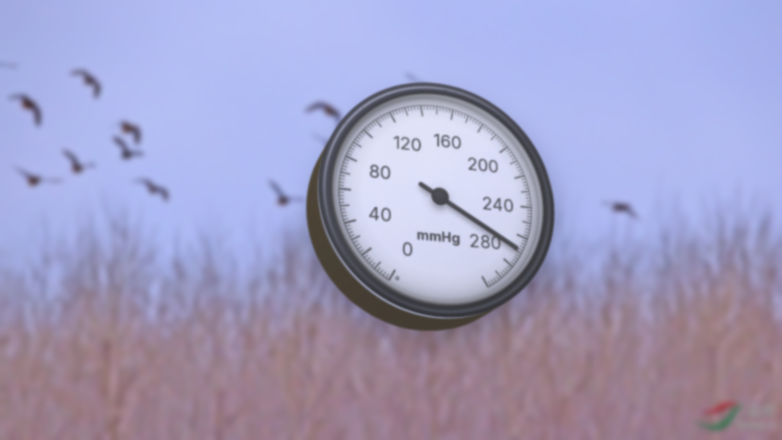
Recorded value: 270,mmHg
